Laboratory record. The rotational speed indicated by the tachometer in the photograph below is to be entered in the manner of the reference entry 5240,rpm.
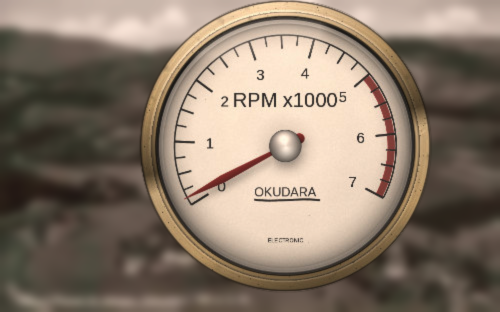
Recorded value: 125,rpm
